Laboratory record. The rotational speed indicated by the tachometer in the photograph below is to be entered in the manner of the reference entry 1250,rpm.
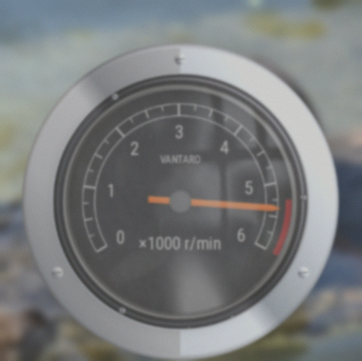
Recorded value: 5375,rpm
